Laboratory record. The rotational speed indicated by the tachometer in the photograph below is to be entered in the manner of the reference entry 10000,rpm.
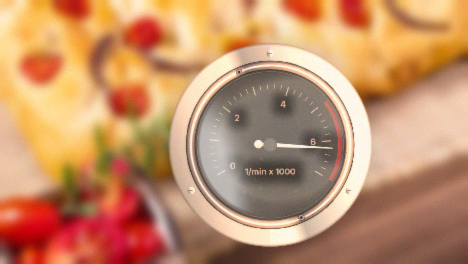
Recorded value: 6200,rpm
